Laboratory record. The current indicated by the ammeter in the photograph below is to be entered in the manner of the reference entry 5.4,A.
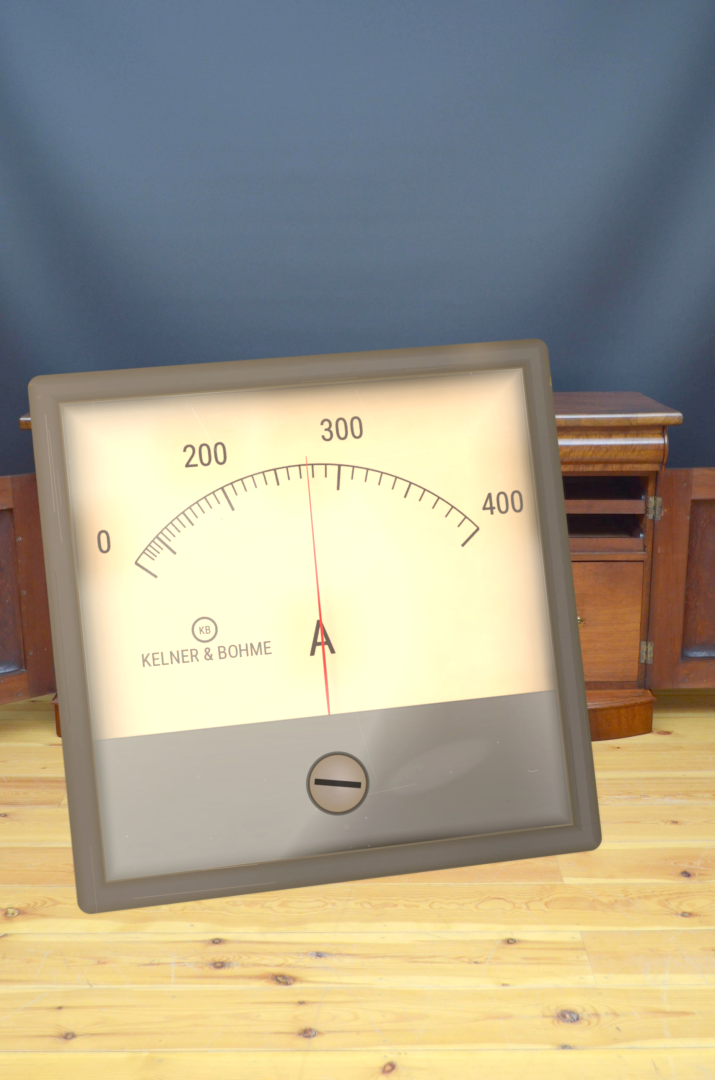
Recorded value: 275,A
